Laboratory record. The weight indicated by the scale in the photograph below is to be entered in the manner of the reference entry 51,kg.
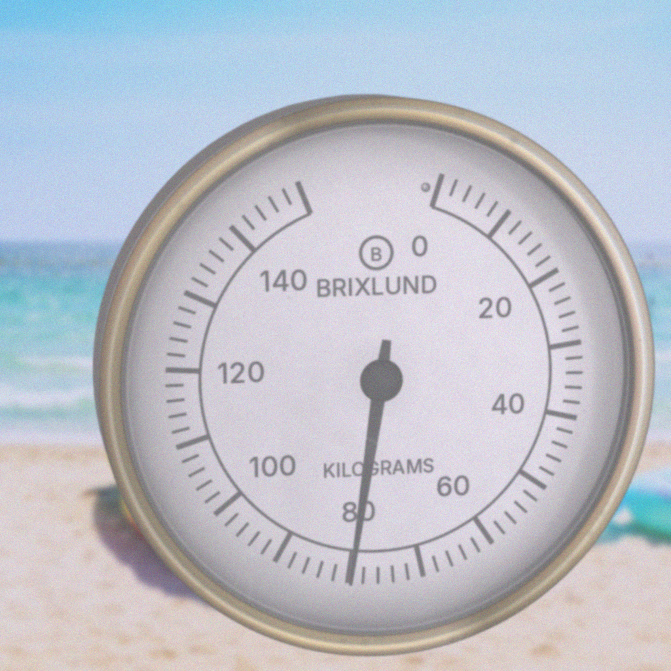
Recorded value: 80,kg
